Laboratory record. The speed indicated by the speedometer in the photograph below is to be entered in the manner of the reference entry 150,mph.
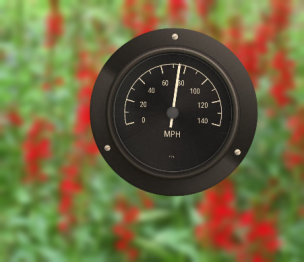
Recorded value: 75,mph
